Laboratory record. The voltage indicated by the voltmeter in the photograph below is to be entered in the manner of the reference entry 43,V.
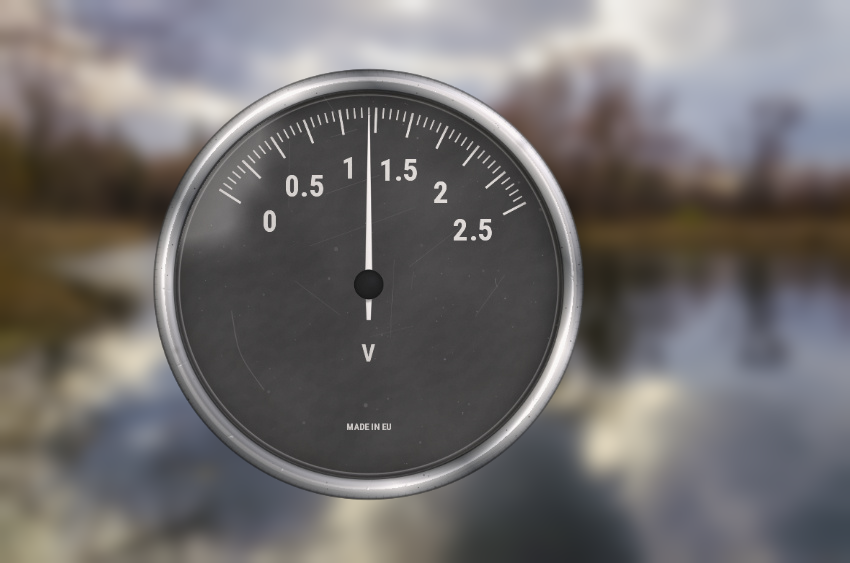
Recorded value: 1.2,V
